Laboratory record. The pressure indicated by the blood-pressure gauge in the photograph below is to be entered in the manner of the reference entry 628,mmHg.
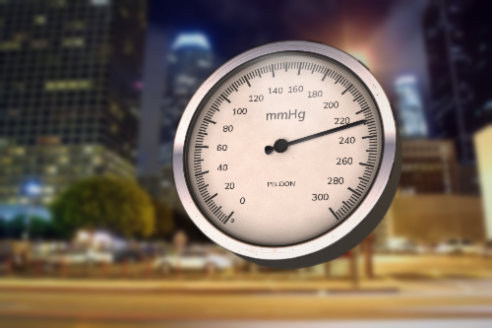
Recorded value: 230,mmHg
